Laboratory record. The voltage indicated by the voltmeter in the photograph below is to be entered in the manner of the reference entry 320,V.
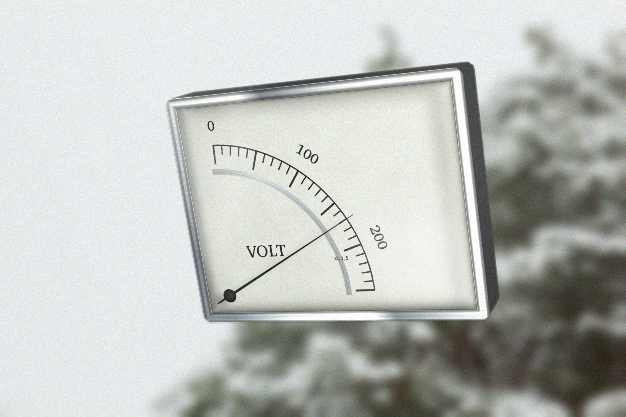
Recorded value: 170,V
